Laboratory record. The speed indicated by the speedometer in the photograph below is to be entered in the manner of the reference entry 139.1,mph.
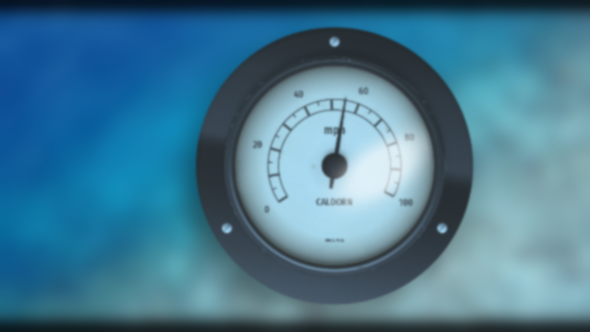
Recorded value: 55,mph
